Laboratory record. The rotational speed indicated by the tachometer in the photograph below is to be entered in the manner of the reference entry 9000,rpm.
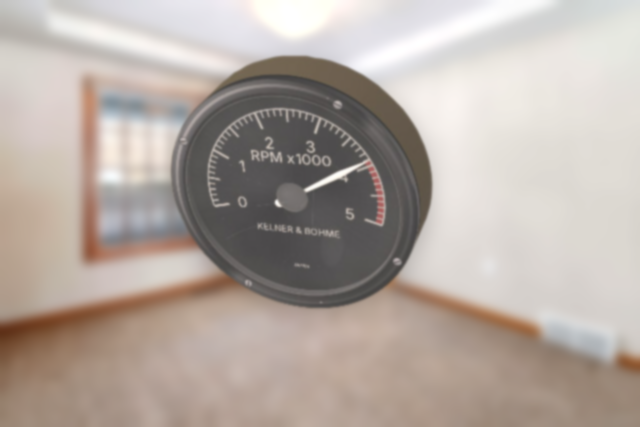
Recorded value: 3900,rpm
